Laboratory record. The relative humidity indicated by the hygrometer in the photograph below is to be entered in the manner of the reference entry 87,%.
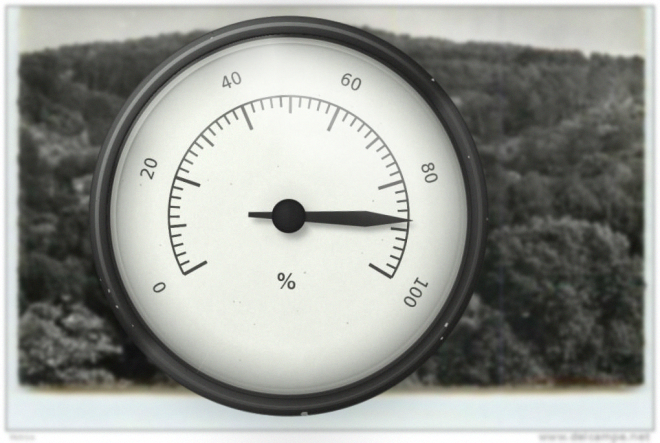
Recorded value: 88,%
